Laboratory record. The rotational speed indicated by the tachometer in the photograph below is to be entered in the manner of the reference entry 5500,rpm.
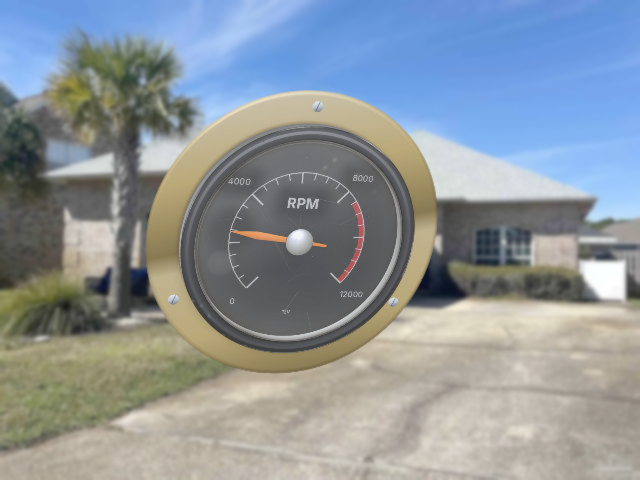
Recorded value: 2500,rpm
